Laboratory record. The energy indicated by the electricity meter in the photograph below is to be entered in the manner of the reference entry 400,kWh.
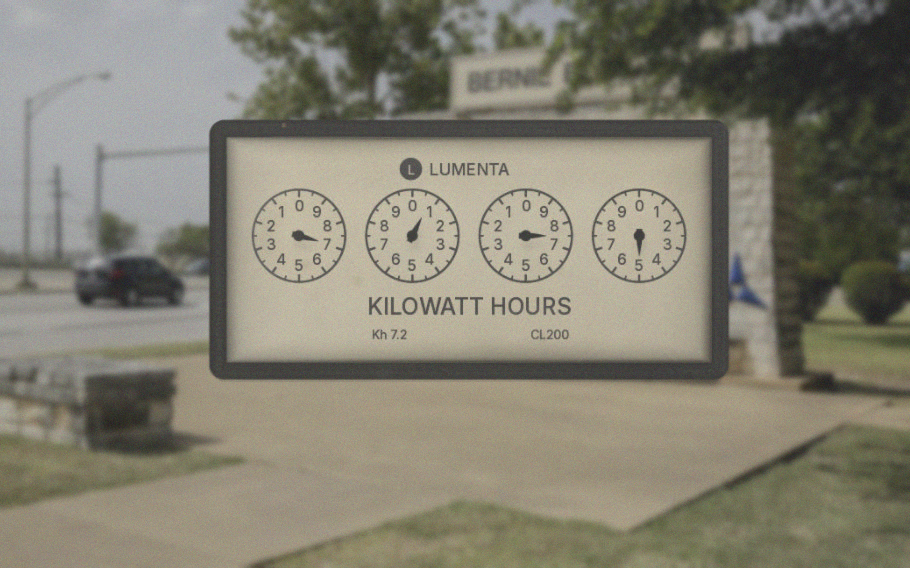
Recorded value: 7075,kWh
